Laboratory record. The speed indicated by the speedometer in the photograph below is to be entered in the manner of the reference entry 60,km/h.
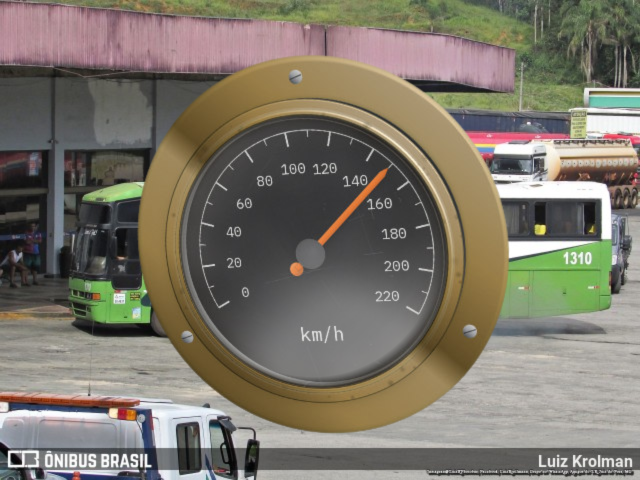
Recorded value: 150,km/h
